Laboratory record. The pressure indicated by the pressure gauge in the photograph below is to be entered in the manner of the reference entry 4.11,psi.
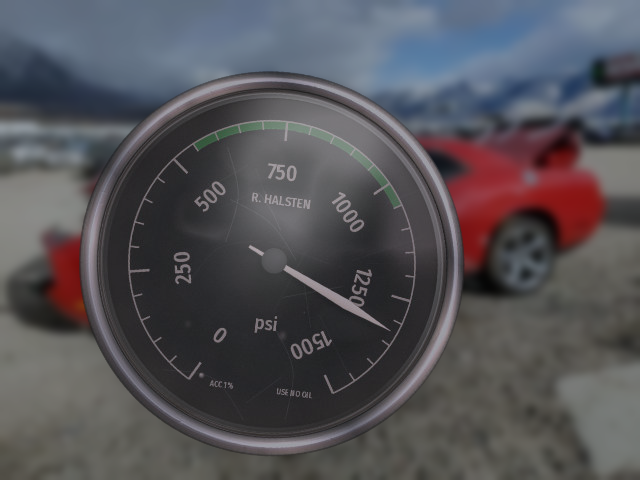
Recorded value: 1325,psi
